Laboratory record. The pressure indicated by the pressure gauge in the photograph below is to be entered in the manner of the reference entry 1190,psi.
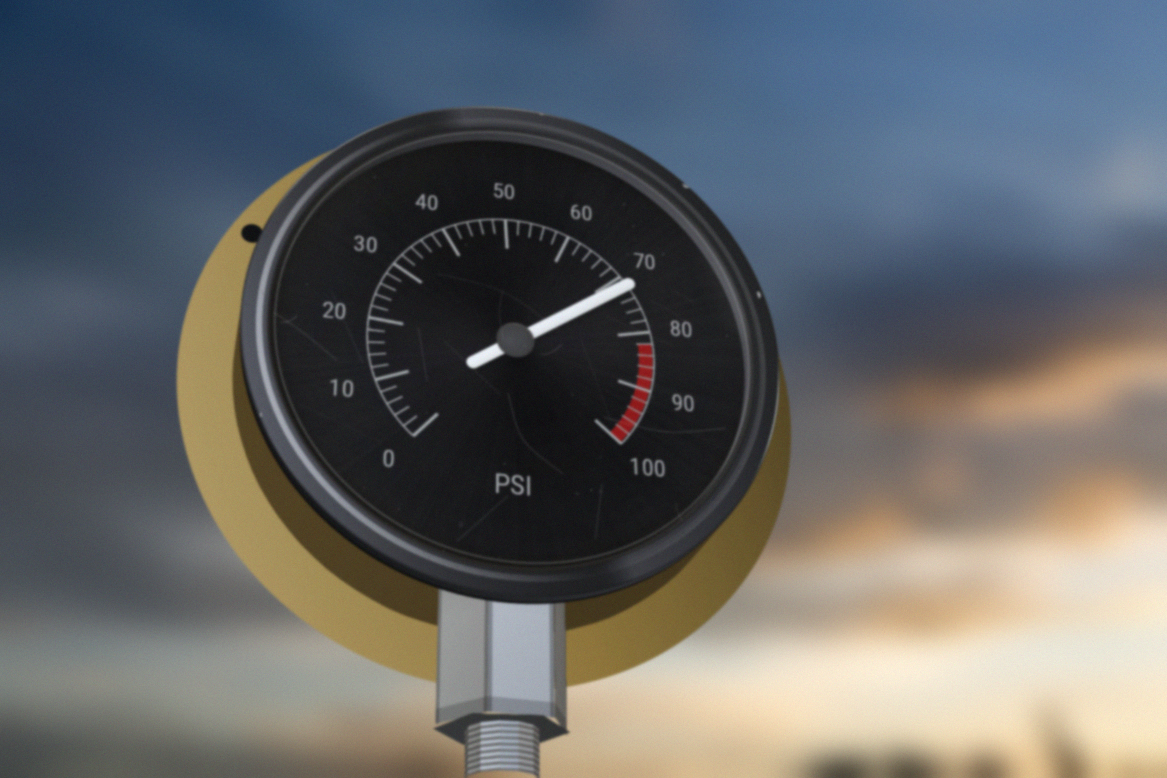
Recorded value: 72,psi
